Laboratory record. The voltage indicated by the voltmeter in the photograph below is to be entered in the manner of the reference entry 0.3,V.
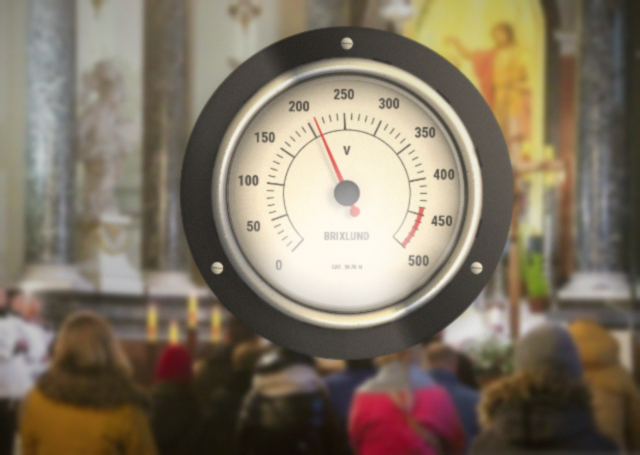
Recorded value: 210,V
